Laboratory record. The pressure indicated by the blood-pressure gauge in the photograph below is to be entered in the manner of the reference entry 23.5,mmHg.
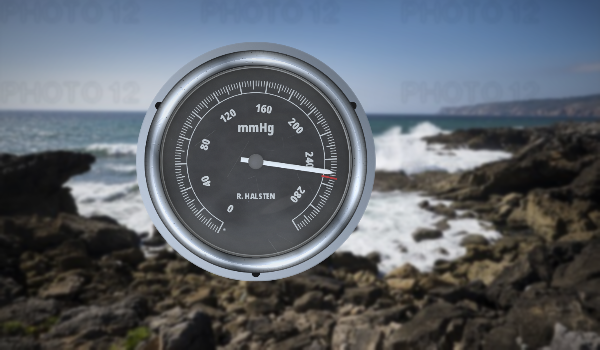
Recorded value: 250,mmHg
